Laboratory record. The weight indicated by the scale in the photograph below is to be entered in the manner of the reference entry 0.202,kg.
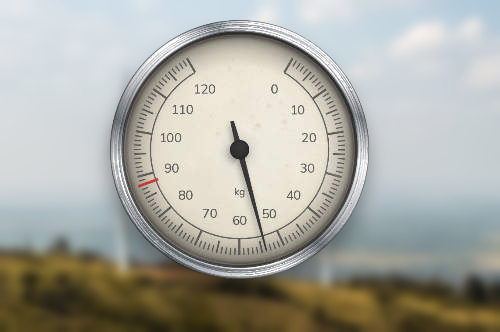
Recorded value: 54,kg
